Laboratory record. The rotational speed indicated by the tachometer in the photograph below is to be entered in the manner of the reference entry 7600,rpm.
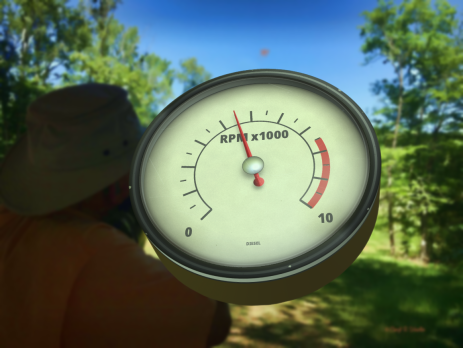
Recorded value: 4500,rpm
